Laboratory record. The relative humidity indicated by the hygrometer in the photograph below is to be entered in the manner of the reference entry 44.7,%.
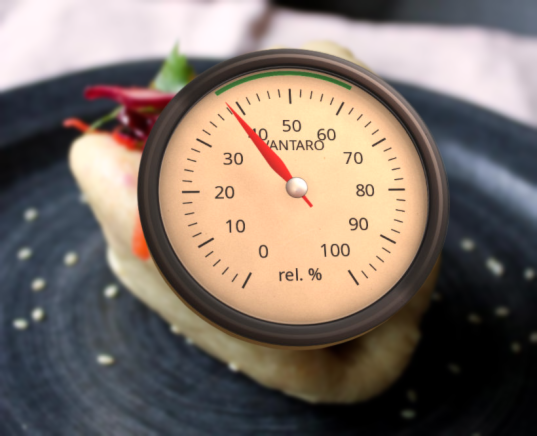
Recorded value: 38,%
